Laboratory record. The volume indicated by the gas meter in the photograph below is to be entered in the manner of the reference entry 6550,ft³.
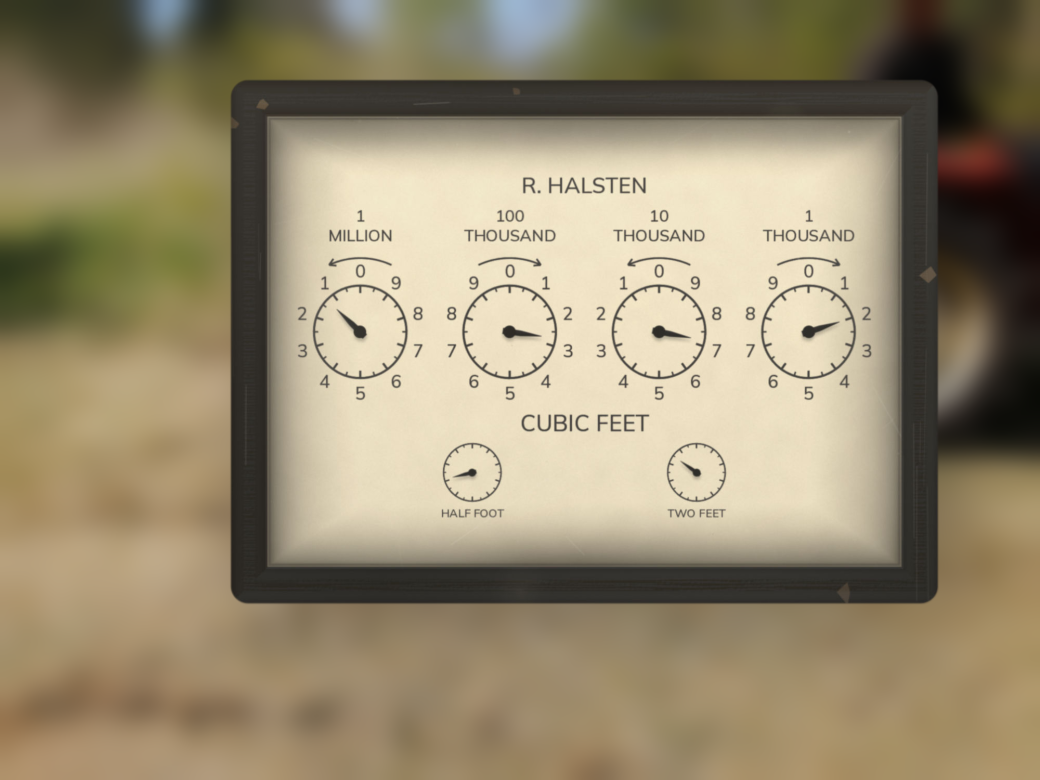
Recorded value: 127200,ft³
